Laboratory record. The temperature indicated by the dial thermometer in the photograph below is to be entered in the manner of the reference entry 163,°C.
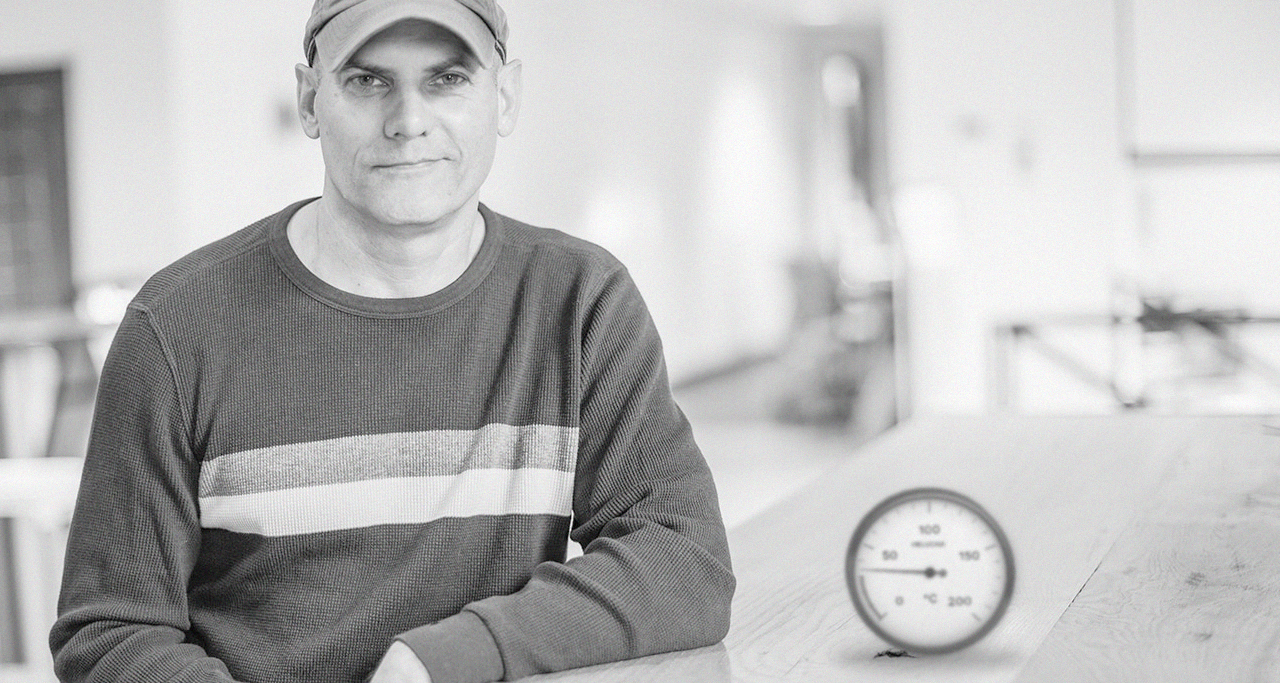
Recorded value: 35,°C
